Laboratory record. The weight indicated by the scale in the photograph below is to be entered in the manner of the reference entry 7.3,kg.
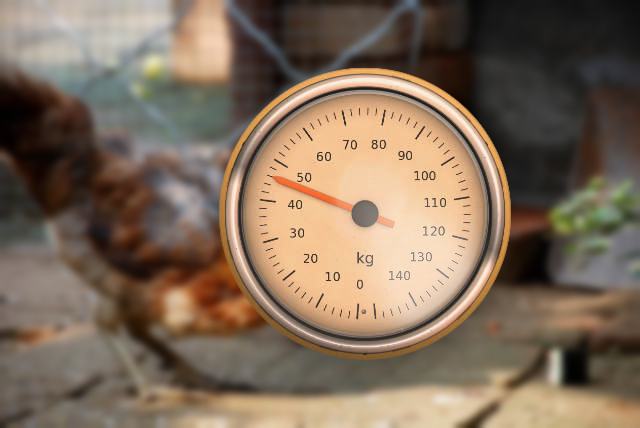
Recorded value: 46,kg
